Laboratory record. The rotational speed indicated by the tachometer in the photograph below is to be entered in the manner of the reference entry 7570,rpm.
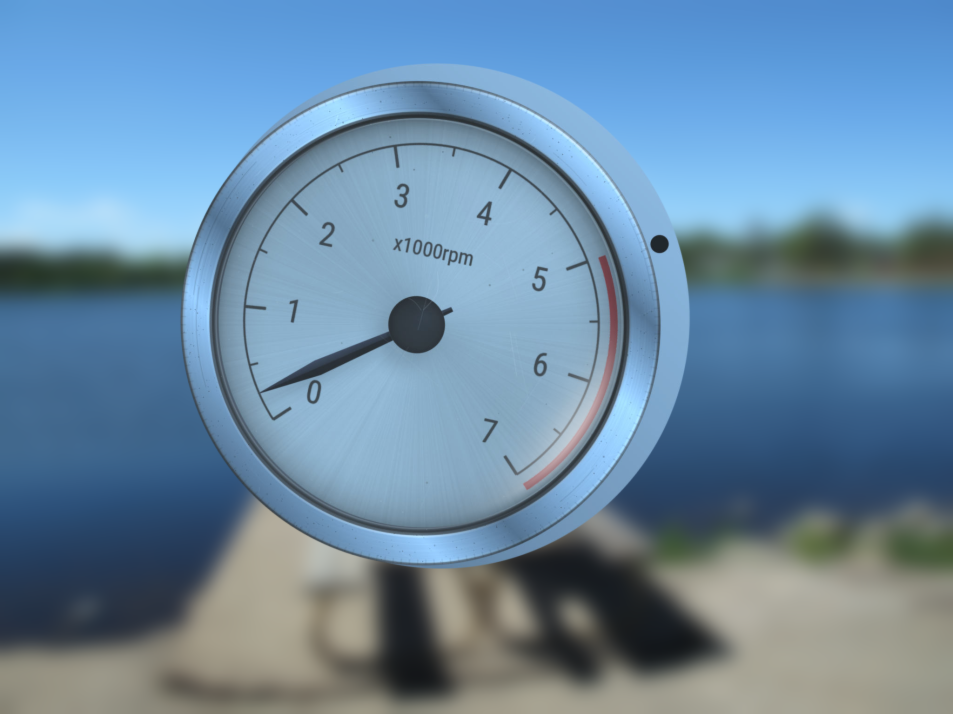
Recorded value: 250,rpm
